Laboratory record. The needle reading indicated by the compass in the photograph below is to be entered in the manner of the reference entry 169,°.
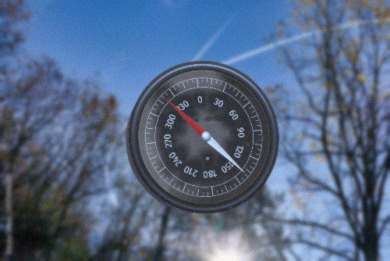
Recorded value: 320,°
